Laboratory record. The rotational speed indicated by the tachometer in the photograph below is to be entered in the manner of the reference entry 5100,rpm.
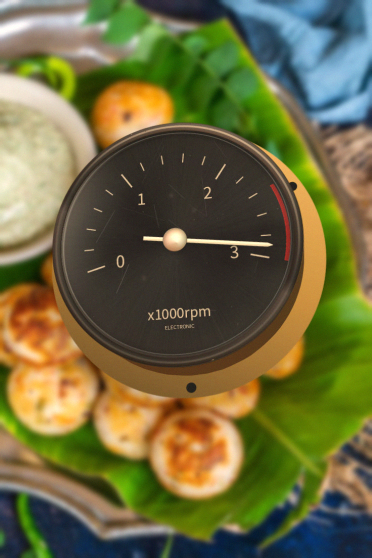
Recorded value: 2900,rpm
